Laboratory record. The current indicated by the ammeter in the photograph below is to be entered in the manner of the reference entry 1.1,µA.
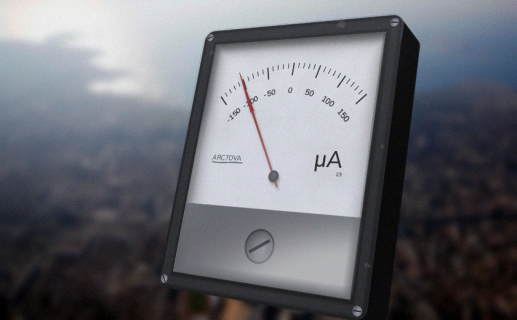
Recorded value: -100,µA
